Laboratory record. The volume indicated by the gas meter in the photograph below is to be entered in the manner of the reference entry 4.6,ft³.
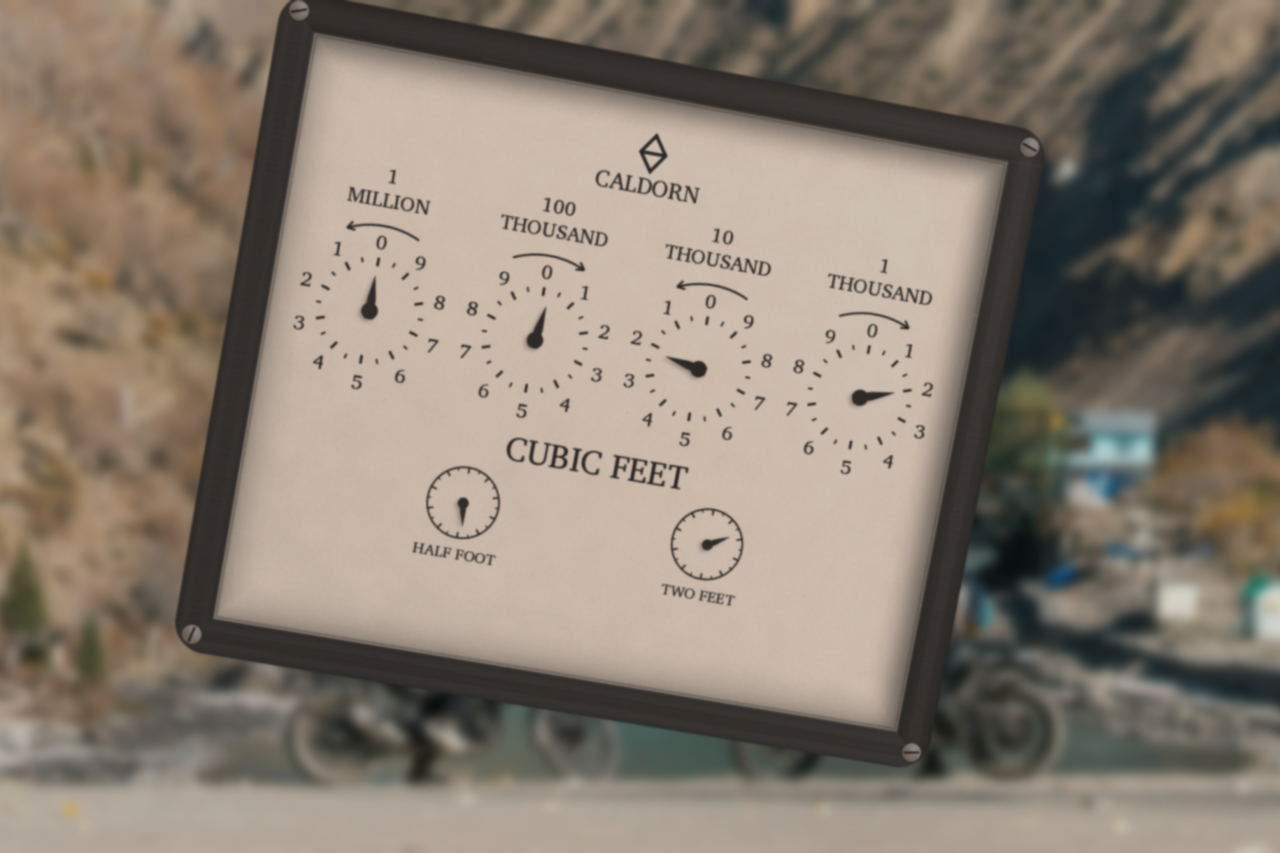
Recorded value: 2200,ft³
